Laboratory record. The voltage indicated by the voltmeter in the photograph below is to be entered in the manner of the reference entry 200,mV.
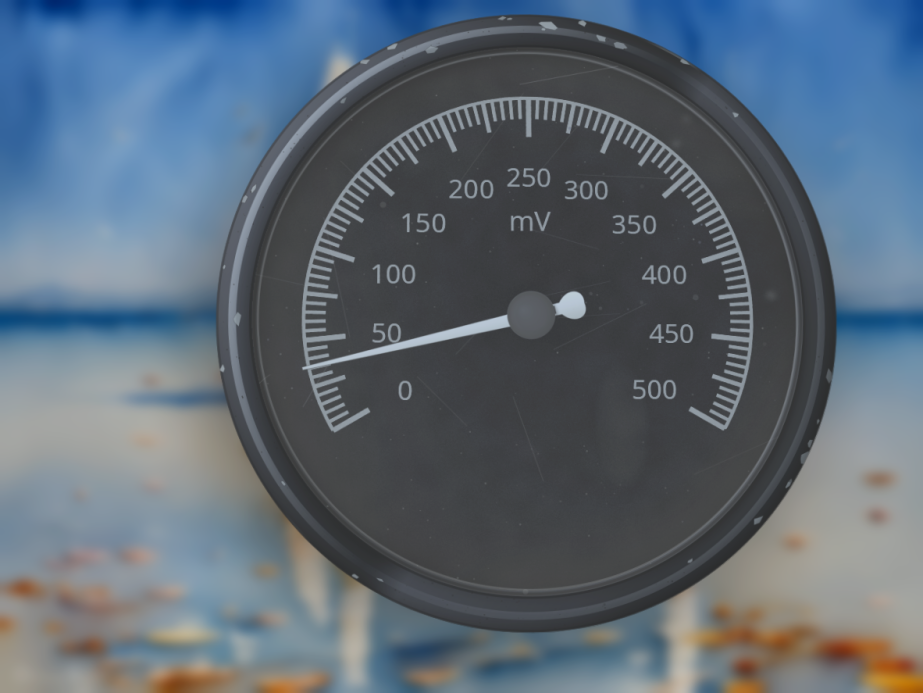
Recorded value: 35,mV
